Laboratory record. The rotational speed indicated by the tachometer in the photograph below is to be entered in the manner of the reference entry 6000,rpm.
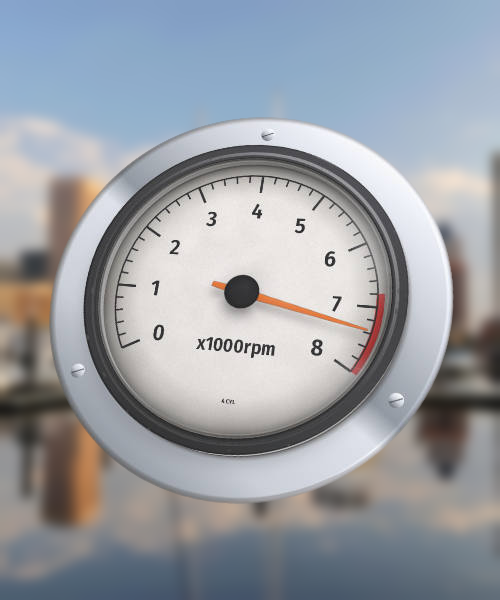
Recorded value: 7400,rpm
